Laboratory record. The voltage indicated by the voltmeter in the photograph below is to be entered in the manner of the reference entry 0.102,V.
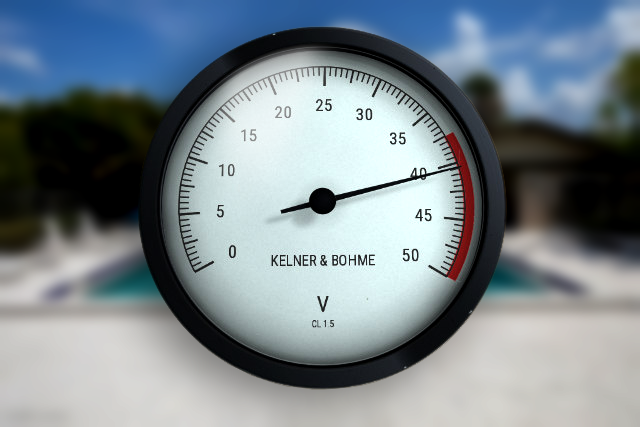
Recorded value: 40.5,V
